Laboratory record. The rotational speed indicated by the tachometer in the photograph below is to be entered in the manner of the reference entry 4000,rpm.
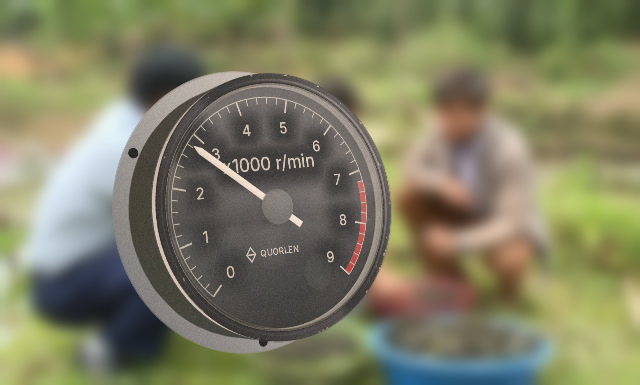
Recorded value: 2800,rpm
